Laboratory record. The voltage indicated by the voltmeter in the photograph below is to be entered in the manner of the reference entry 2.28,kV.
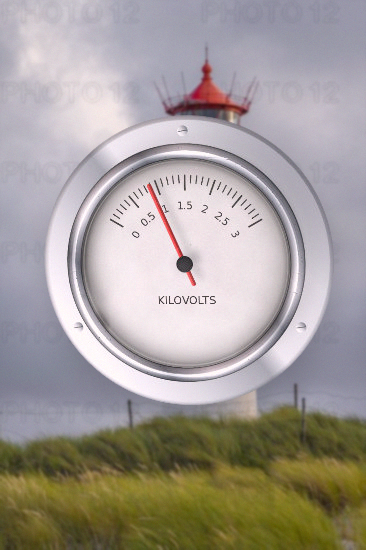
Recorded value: 0.9,kV
